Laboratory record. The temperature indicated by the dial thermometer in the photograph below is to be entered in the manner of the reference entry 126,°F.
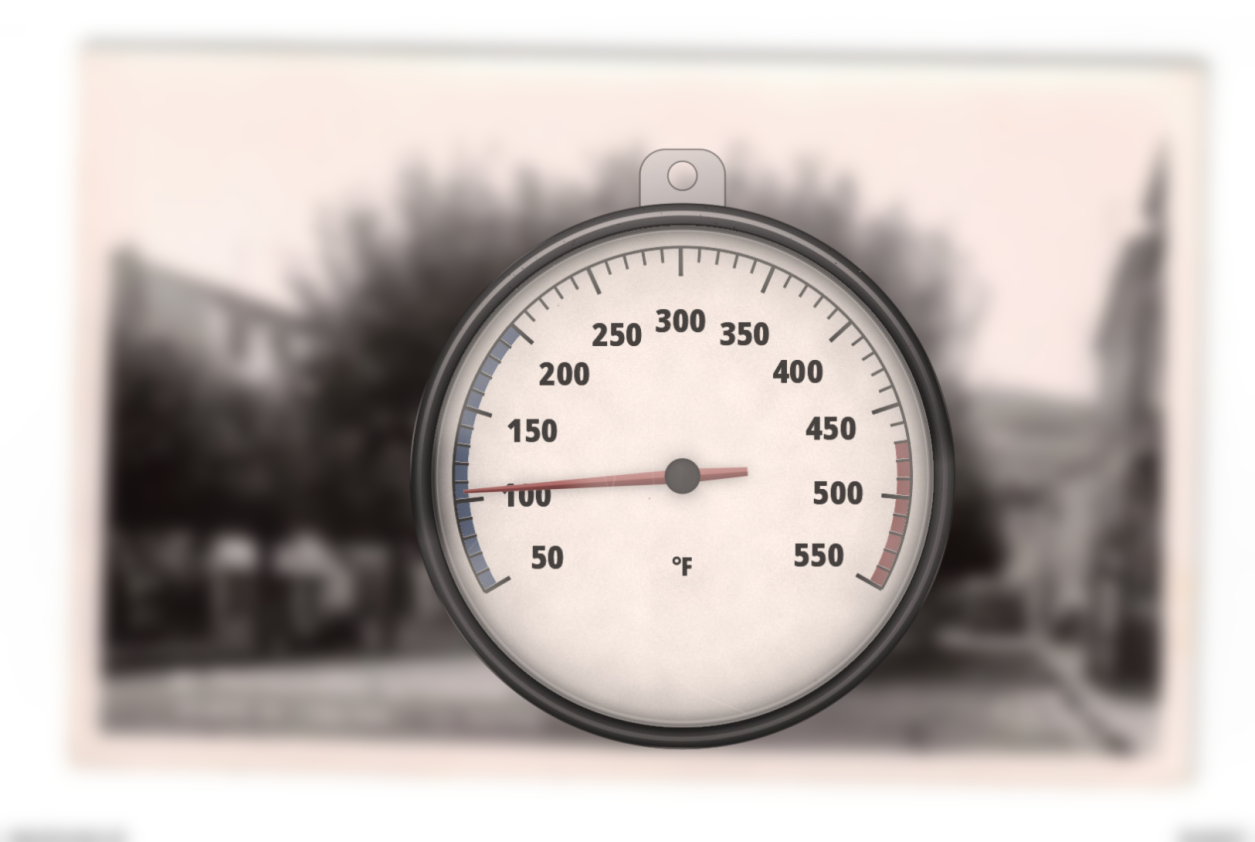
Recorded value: 105,°F
